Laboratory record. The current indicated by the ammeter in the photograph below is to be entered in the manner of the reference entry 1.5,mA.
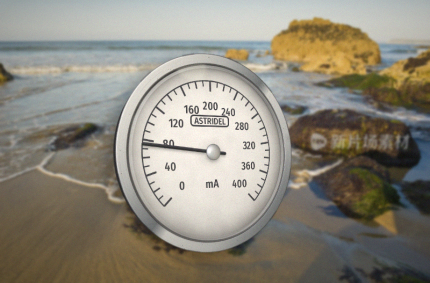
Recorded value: 75,mA
